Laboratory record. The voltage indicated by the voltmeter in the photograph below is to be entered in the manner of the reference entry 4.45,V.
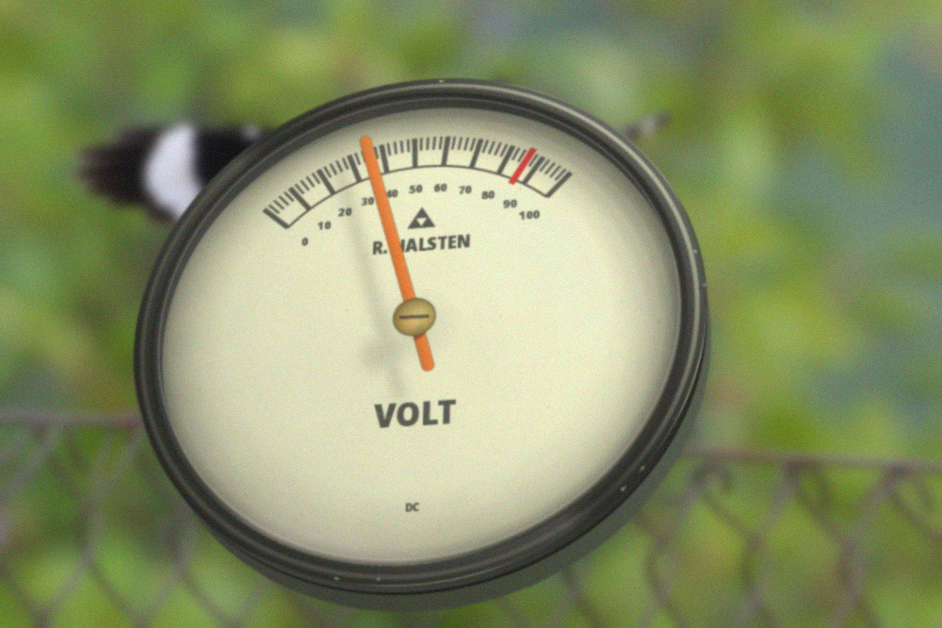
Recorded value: 36,V
